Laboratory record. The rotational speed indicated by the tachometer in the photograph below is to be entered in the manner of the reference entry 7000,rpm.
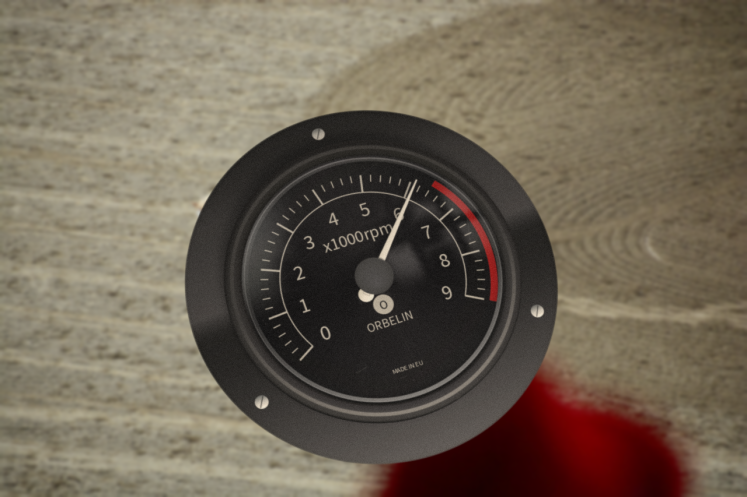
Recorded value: 6100,rpm
